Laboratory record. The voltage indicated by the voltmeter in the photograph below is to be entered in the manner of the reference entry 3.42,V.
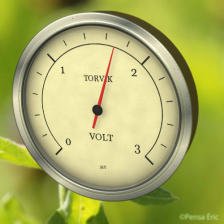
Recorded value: 1.7,V
